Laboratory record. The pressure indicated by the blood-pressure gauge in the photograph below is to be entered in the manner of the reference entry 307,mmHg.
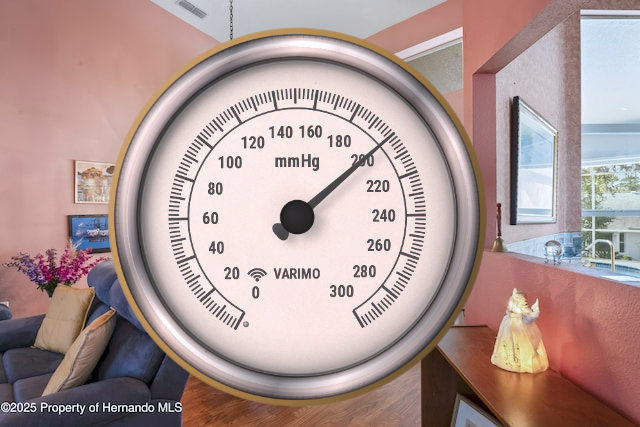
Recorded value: 200,mmHg
